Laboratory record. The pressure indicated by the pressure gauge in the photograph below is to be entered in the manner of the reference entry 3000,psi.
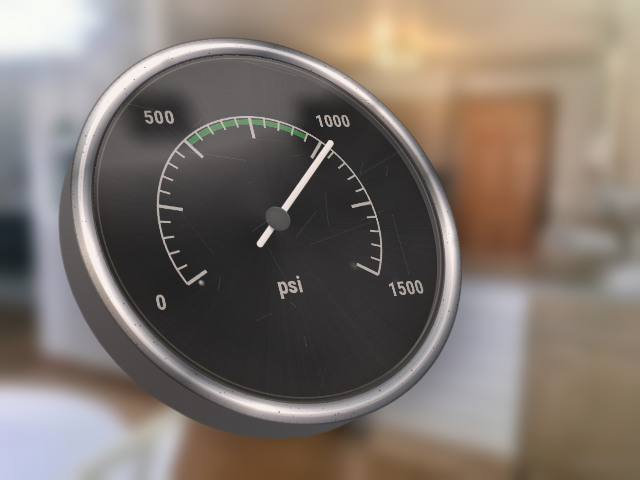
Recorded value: 1025,psi
